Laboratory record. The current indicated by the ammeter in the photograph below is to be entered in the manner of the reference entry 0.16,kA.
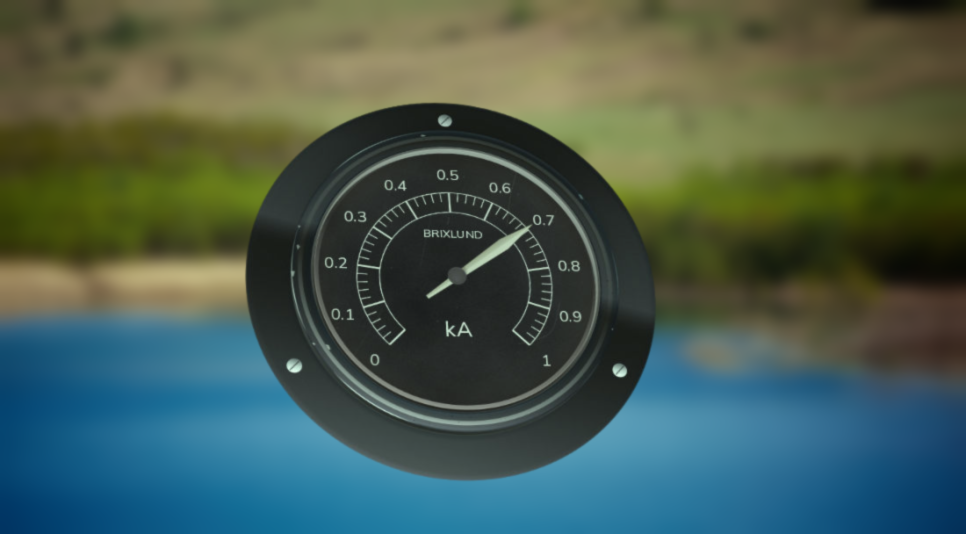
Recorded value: 0.7,kA
